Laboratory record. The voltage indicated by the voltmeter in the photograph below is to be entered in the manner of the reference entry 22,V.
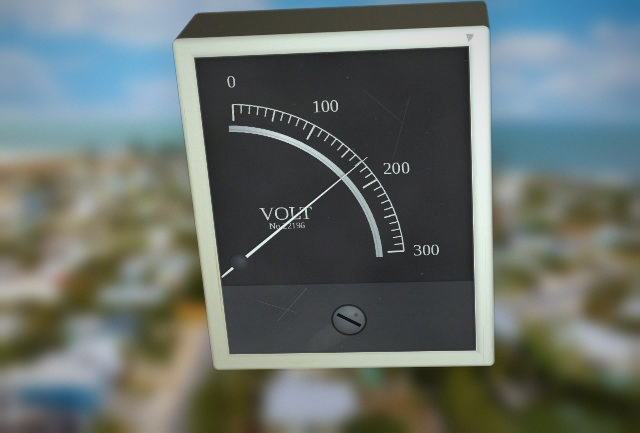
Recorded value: 170,V
